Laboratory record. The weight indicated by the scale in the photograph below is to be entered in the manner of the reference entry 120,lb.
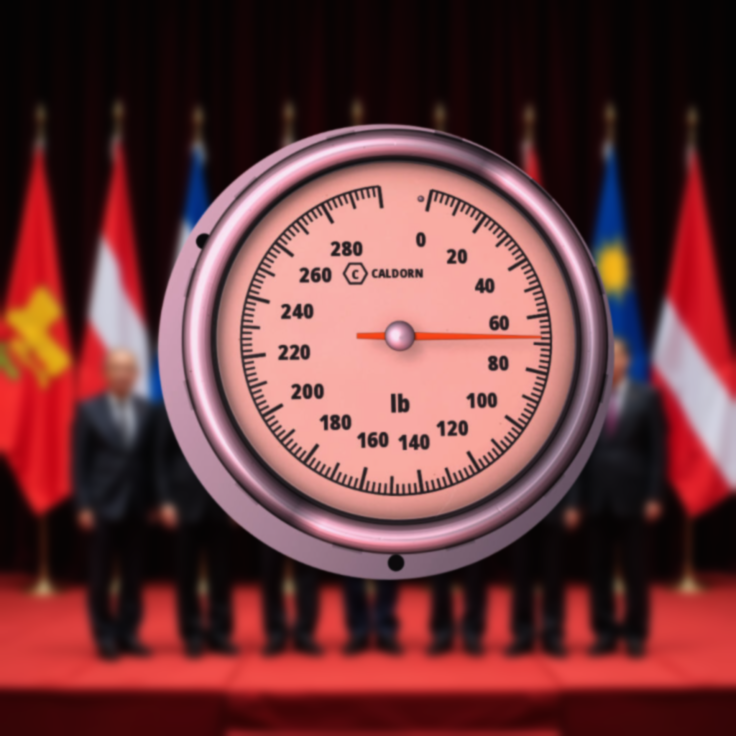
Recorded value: 68,lb
